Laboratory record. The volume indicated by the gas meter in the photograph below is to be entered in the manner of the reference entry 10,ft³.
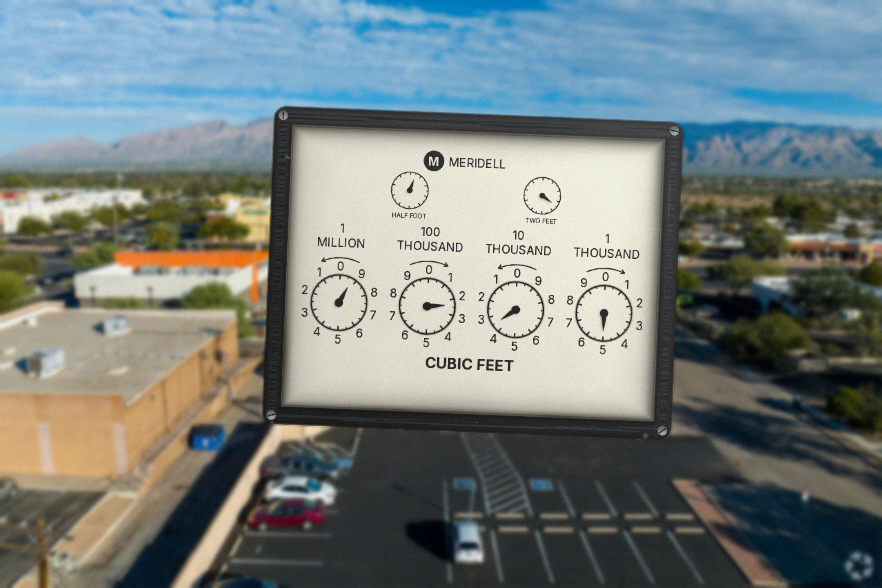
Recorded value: 923500,ft³
